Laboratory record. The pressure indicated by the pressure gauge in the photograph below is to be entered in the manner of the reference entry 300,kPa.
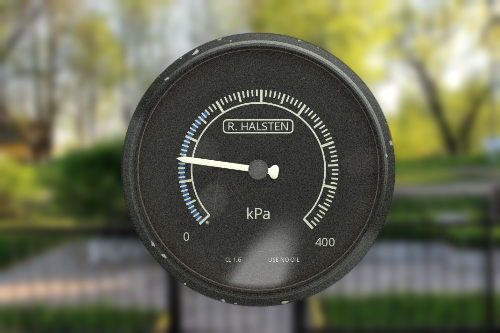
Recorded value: 75,kPa
